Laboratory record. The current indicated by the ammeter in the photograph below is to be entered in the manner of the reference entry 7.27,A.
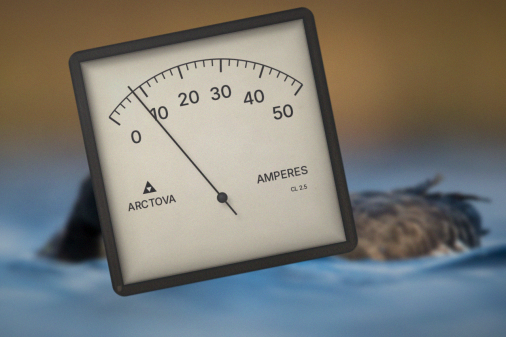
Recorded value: 8,A
